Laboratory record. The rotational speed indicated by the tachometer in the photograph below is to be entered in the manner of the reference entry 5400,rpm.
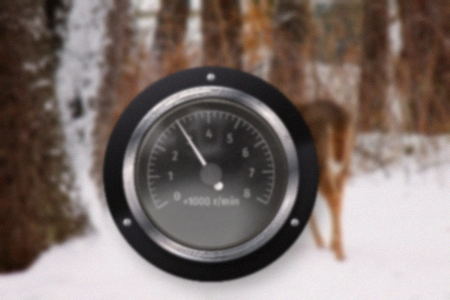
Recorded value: 3000,rpm
